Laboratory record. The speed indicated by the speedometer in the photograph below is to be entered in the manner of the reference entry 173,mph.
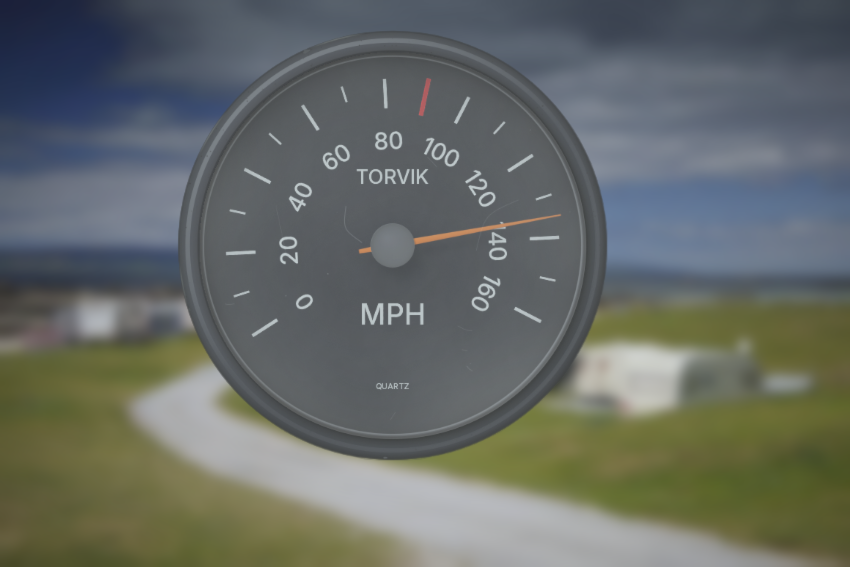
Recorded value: 135,mph
